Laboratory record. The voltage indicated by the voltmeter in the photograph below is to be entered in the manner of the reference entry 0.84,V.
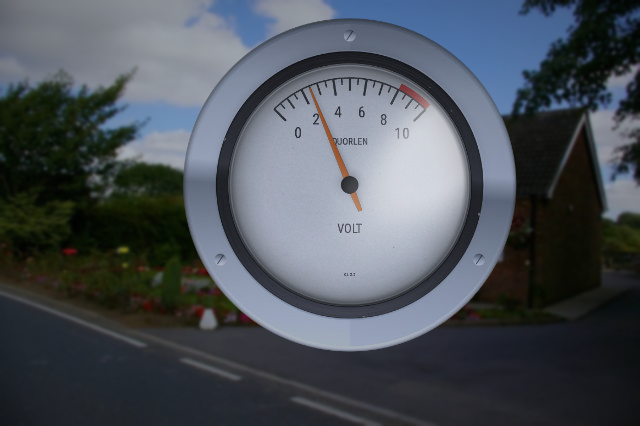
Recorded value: 2.5,V
